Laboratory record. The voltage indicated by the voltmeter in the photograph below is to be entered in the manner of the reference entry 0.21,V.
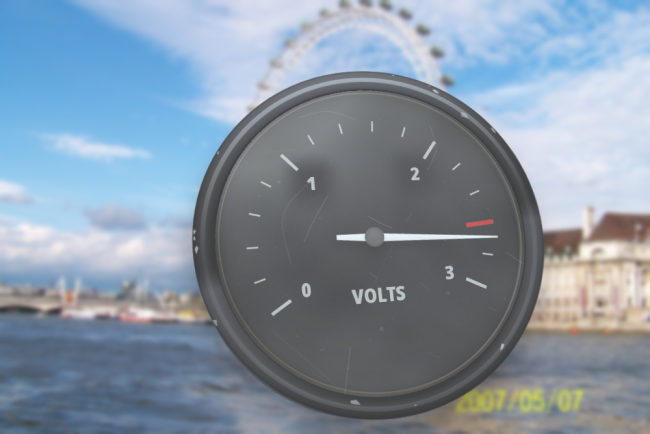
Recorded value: 2.7,V
